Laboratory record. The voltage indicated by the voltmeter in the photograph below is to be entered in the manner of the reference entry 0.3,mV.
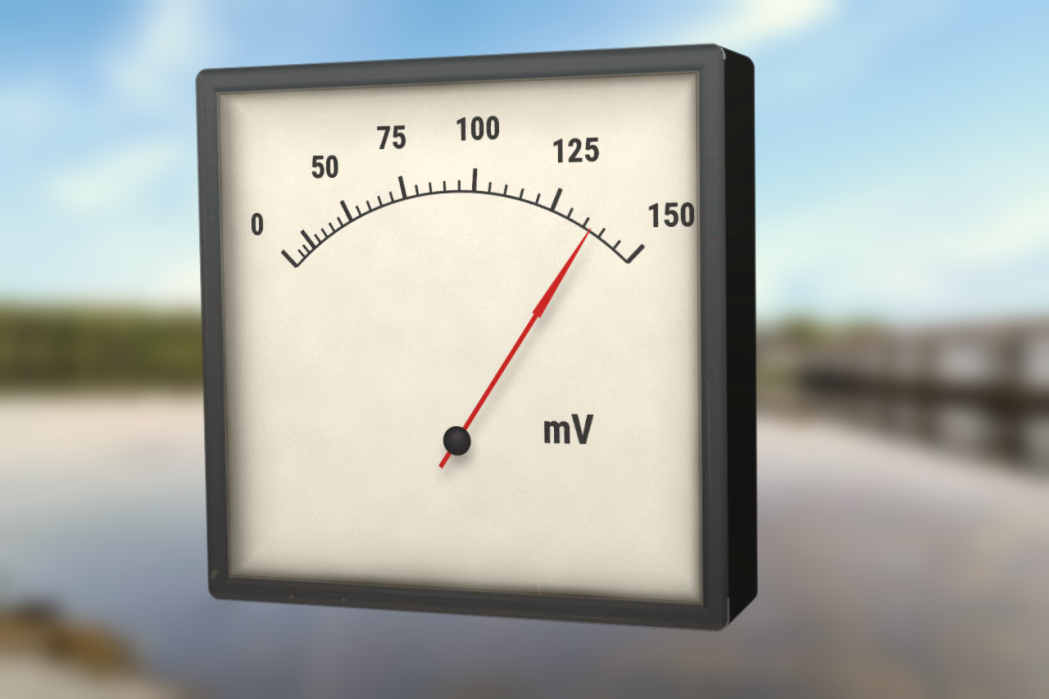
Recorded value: 137.5,mV
